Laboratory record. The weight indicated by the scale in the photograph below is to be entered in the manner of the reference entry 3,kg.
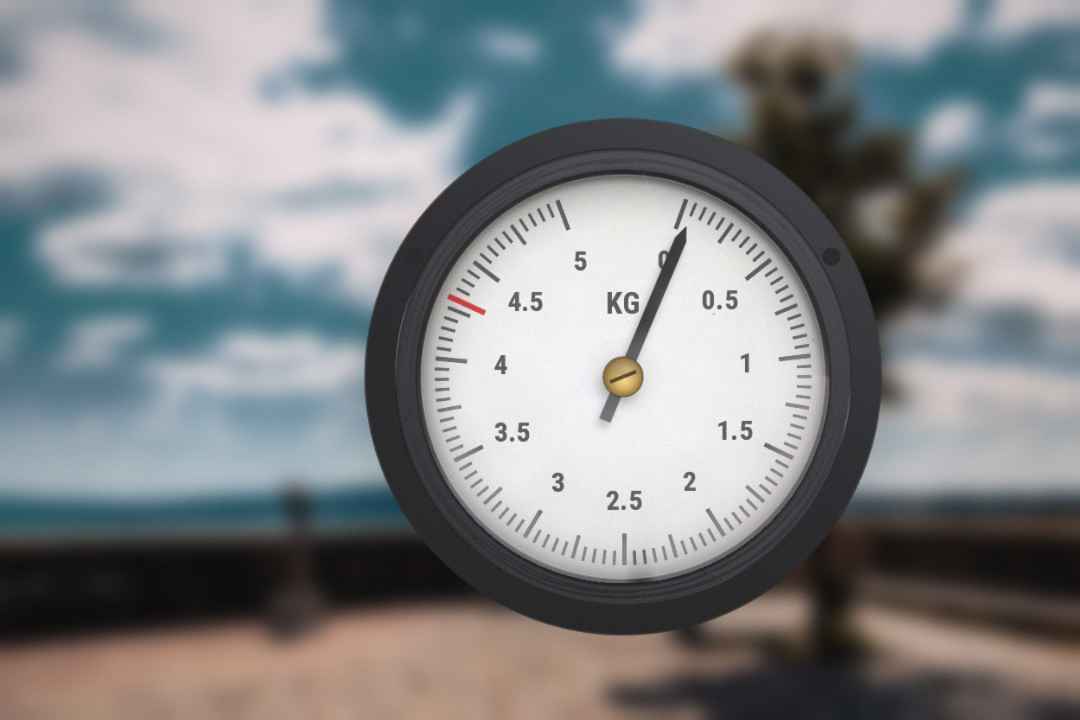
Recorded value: 0.05,kg
